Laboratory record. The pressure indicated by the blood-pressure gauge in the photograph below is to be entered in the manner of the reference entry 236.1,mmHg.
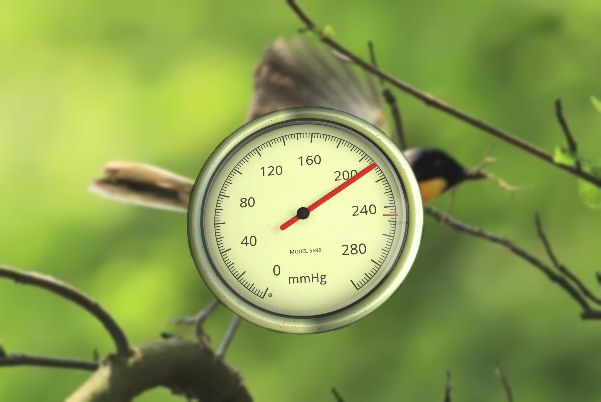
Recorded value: 210,mmHg
